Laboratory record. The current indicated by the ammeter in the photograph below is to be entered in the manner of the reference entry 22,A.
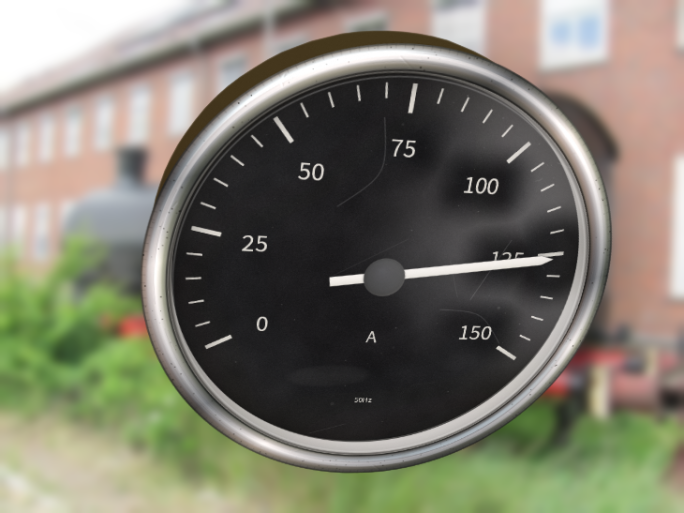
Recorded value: 125,A
